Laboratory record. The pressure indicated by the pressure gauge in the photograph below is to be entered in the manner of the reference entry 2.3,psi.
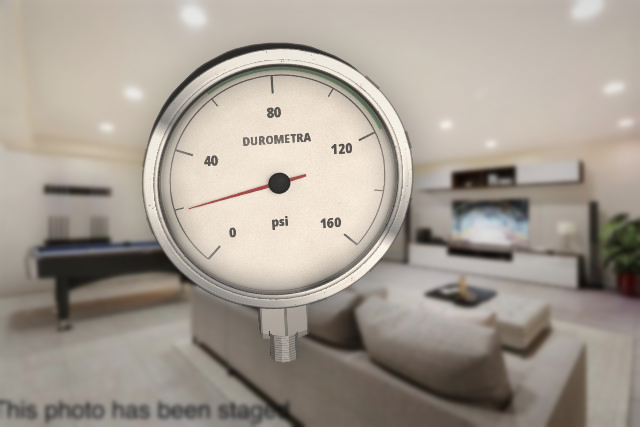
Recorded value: 20,psi
